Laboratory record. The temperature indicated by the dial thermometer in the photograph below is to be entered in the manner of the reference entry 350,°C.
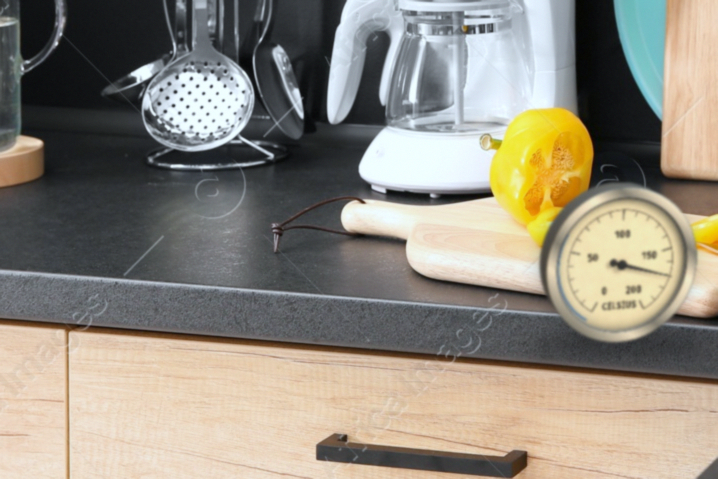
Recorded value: 170,°C
